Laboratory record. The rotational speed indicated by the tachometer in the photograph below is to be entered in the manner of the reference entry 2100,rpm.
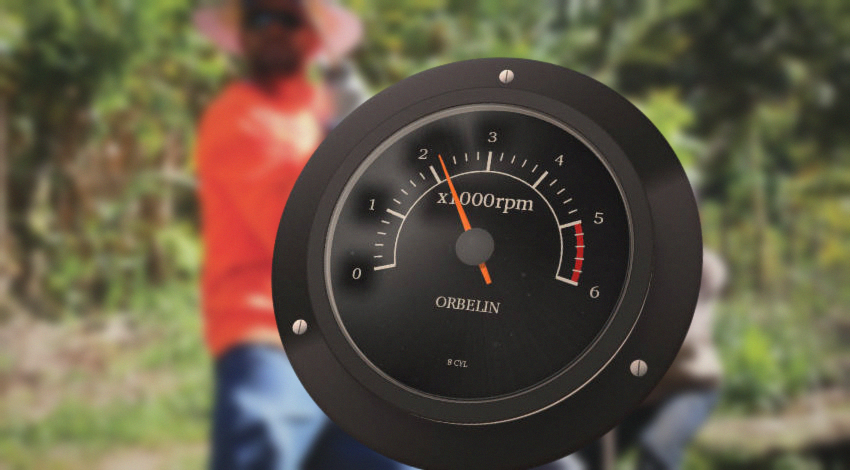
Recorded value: 2200,rpm
